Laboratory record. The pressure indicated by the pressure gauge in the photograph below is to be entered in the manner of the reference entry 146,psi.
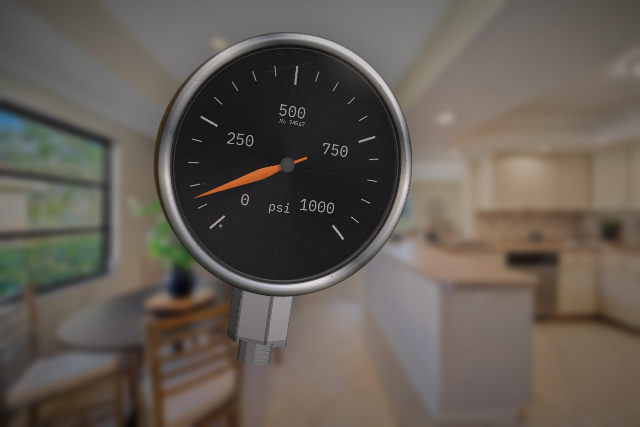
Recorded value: 75,psi
